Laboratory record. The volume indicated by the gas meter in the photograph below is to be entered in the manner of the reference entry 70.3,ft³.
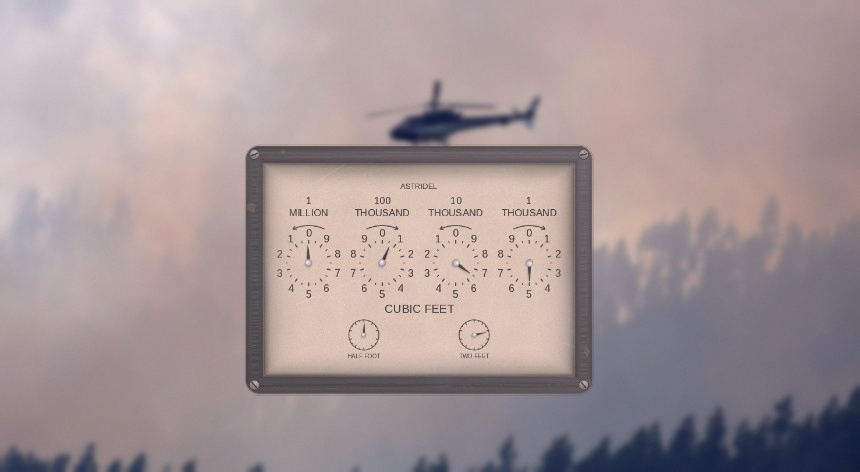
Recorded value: 6500,ft³
